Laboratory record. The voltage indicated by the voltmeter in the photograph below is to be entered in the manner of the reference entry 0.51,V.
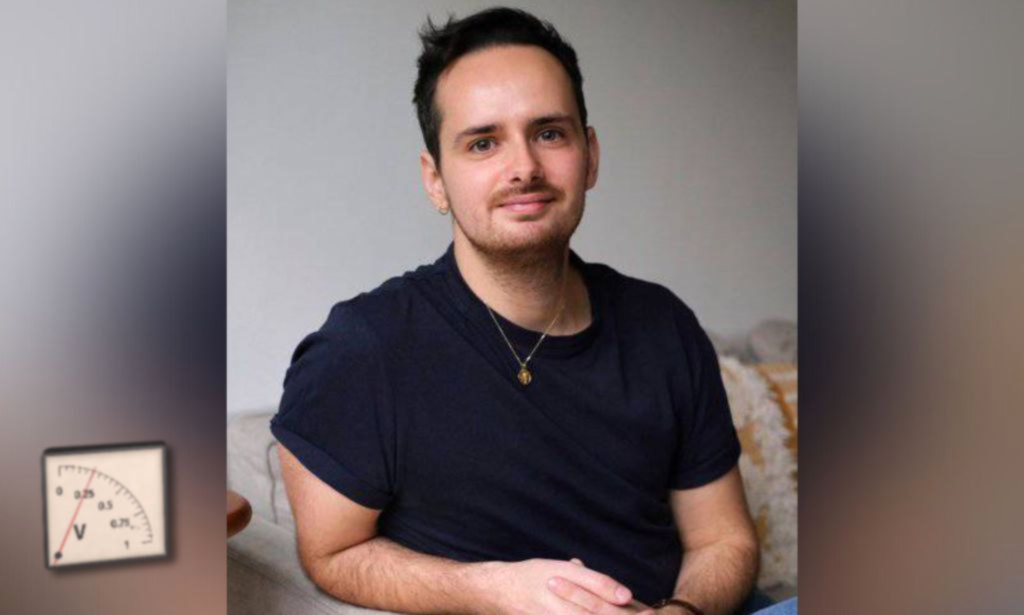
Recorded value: 0.25,V
